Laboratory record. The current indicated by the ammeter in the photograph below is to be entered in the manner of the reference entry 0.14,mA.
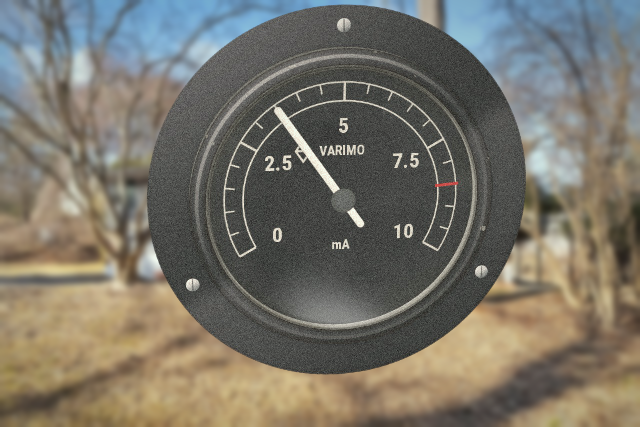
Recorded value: 3.5,mA
